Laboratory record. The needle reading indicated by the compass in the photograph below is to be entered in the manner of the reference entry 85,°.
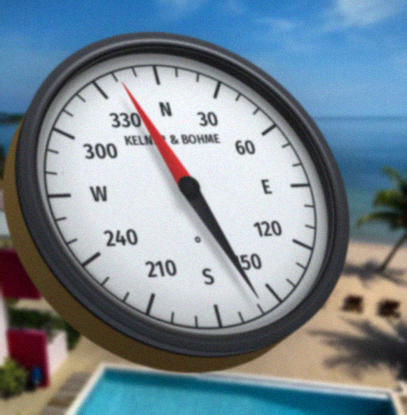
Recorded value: 340,°
